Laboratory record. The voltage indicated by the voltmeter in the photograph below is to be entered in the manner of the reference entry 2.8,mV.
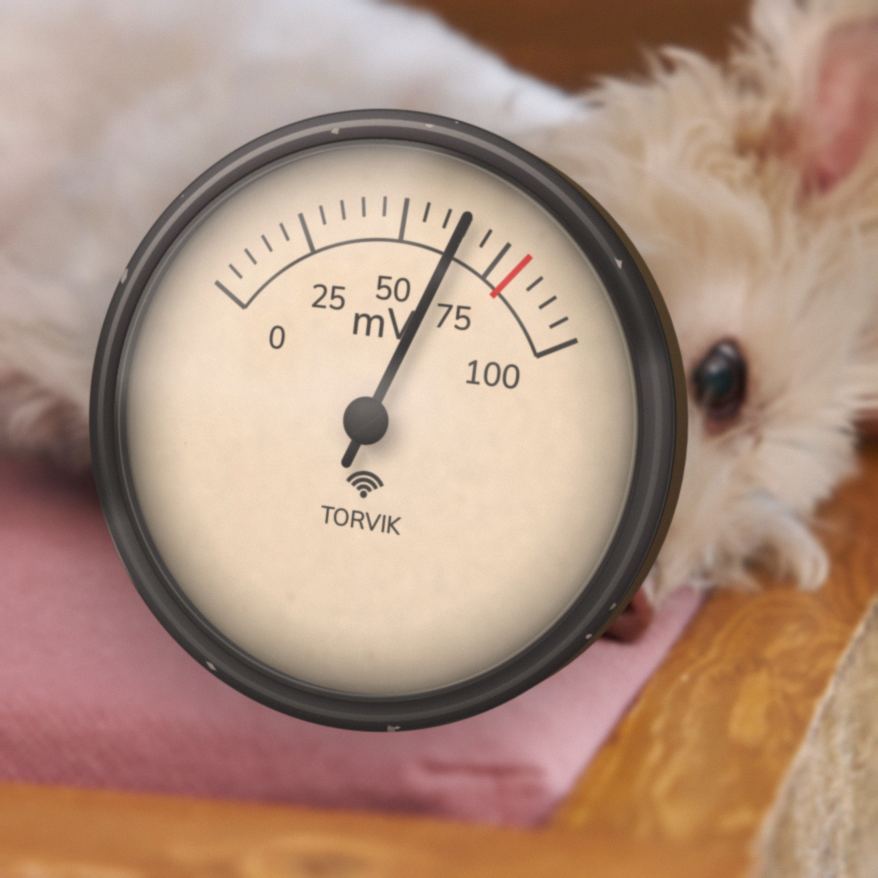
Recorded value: 65,mV
